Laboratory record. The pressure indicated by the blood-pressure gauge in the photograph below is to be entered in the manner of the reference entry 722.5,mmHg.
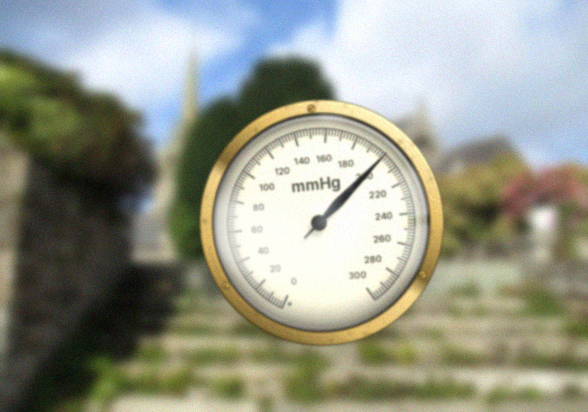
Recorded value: 200,mmHg
